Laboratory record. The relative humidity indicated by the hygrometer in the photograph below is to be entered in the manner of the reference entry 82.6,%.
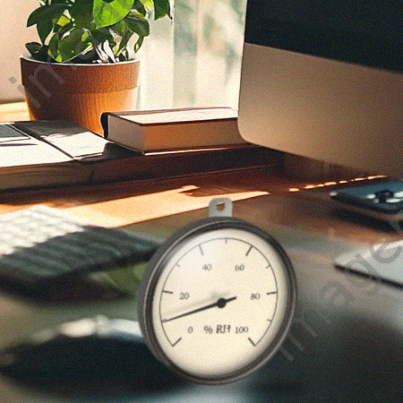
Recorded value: 10,%
